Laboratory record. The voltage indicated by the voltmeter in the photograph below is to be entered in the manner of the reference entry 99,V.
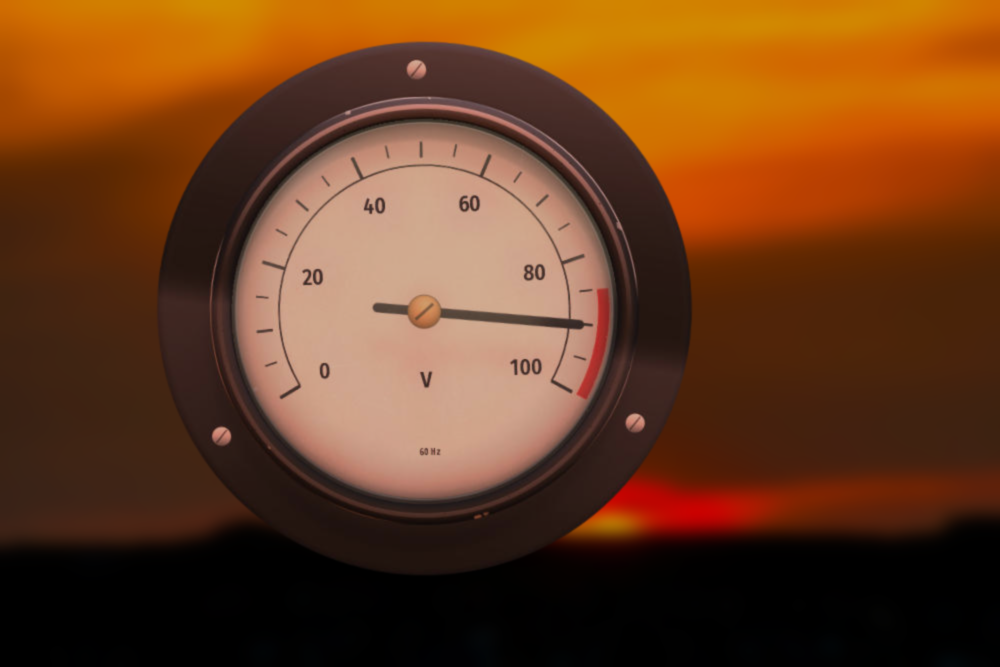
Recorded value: 90,V
